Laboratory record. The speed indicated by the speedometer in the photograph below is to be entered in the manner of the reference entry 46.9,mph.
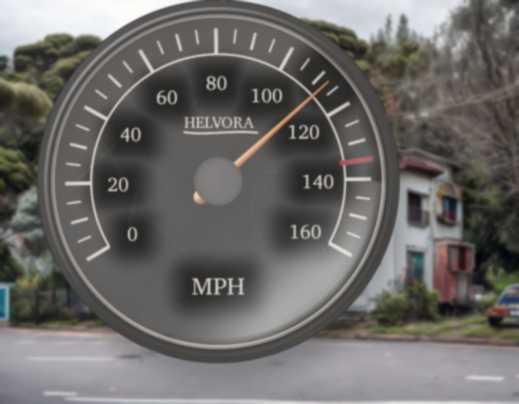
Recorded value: 112.5,mph
